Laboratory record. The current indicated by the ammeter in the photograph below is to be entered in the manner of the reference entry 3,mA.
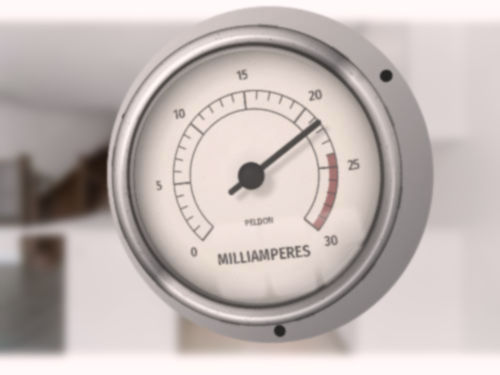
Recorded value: 21.5,mA
